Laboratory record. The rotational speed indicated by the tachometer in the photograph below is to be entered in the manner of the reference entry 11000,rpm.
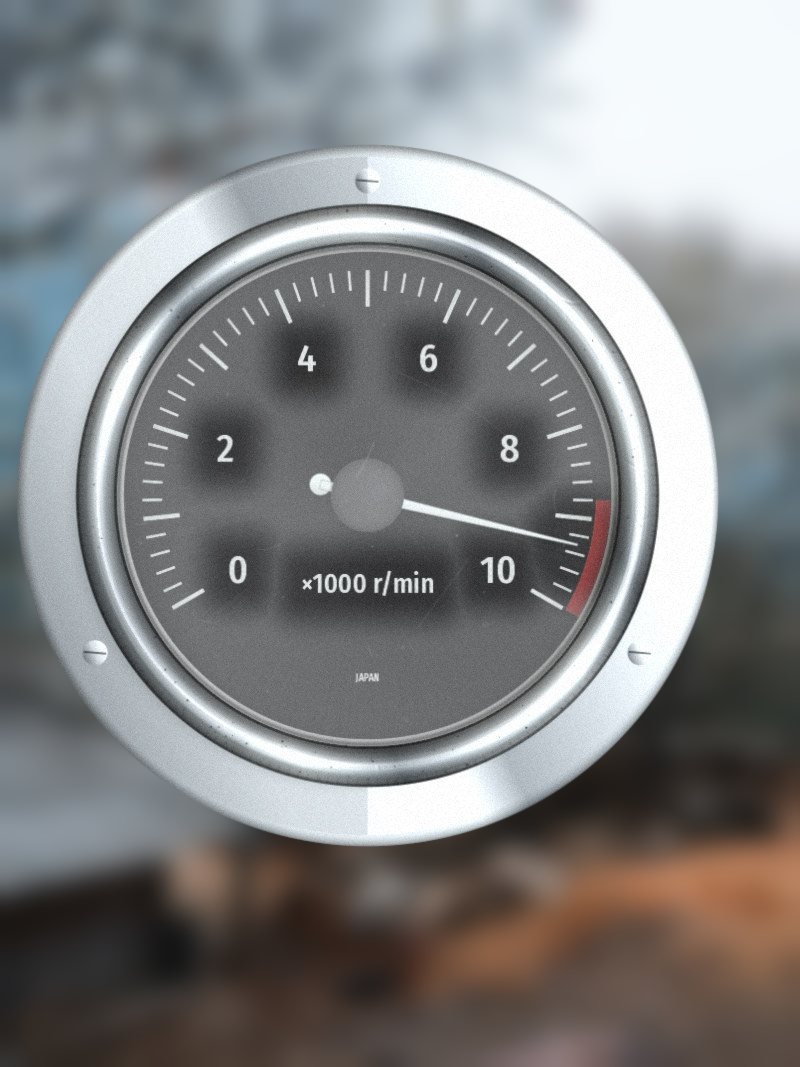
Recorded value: 9300,rpm
